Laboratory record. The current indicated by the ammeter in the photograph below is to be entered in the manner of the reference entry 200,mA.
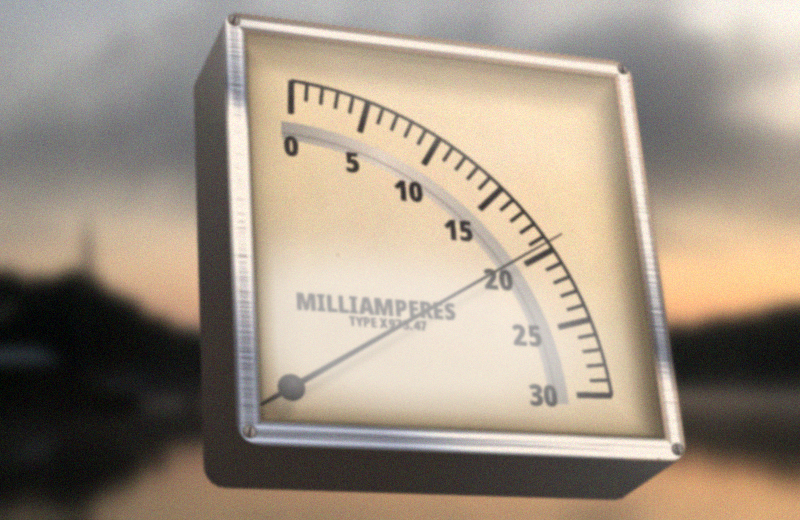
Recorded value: 19.5,mA
